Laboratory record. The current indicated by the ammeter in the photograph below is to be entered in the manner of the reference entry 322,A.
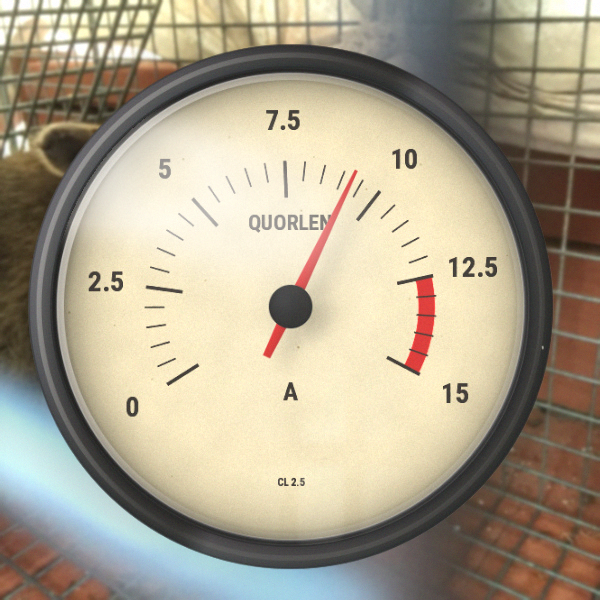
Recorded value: 9.25,A
